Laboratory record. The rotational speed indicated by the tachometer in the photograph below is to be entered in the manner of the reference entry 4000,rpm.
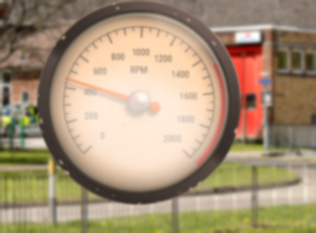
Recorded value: 450,rpm
